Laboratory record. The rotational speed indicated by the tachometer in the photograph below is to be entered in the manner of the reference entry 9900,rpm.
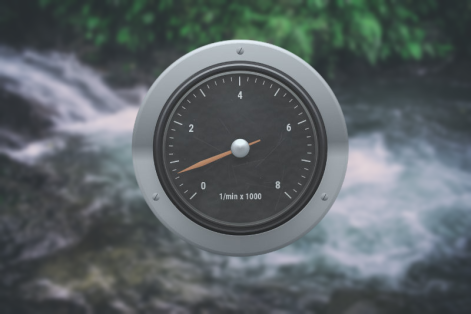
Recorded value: 700,rpm
